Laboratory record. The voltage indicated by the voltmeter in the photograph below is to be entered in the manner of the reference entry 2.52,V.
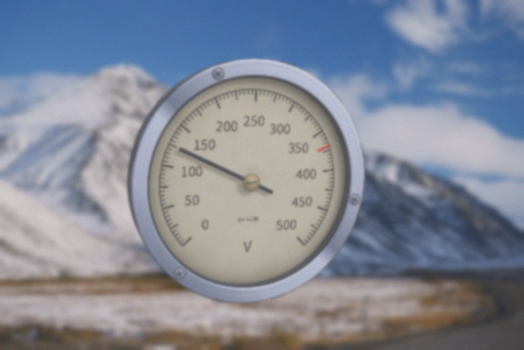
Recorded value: 125,V
